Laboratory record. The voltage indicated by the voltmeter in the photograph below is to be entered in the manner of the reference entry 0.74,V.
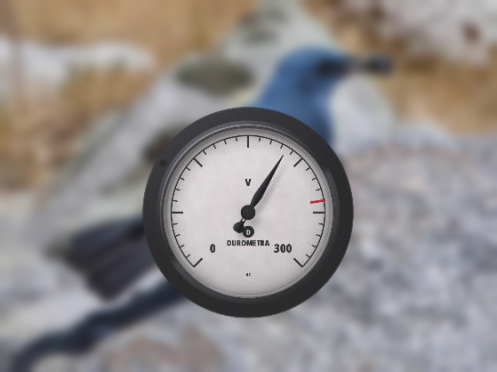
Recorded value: 185,V
